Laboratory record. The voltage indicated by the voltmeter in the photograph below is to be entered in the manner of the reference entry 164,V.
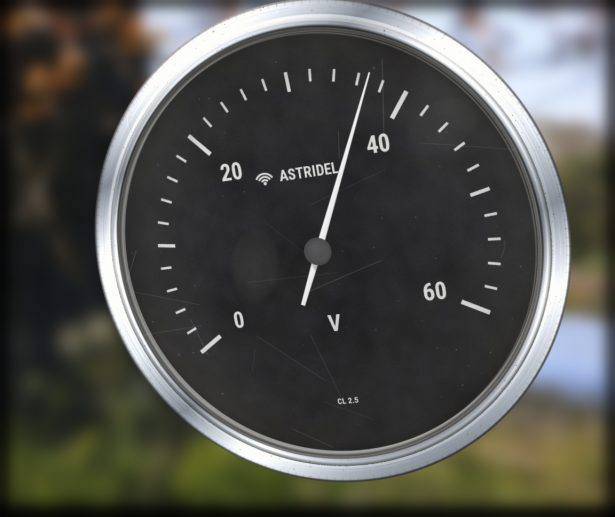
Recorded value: 37,V
